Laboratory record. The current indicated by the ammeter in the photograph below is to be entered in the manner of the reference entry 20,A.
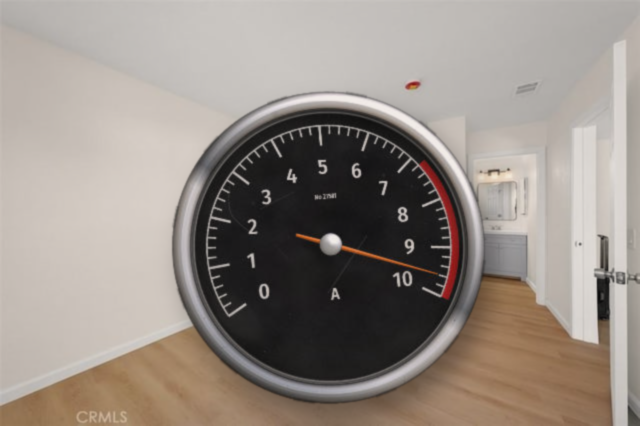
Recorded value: 9.6,A
